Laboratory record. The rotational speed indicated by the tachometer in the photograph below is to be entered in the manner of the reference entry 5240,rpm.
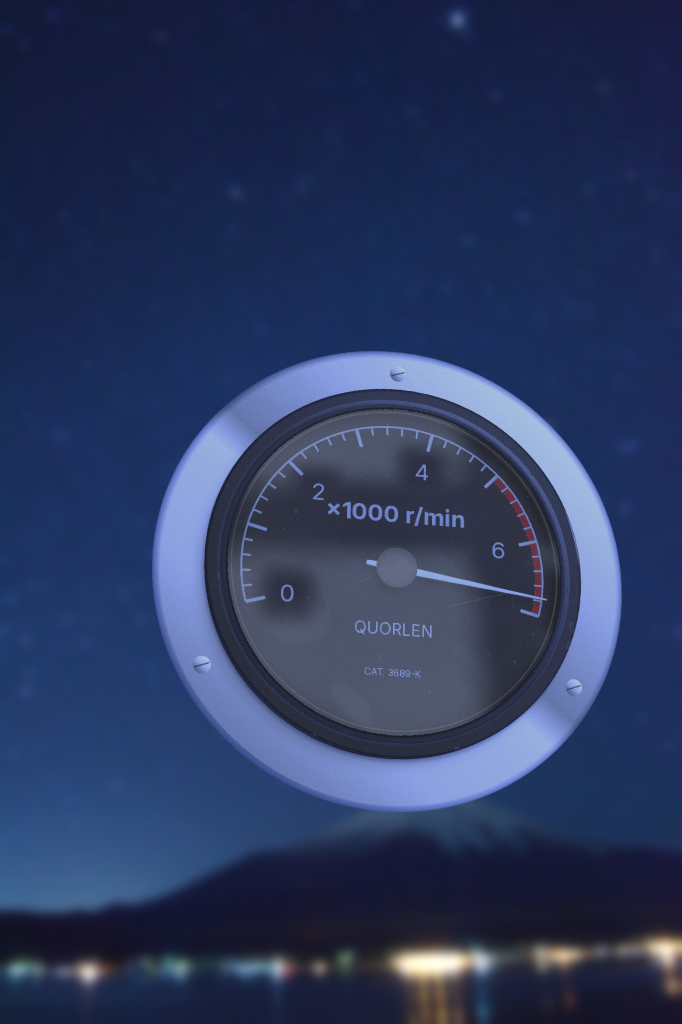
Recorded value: 6800,rpm
